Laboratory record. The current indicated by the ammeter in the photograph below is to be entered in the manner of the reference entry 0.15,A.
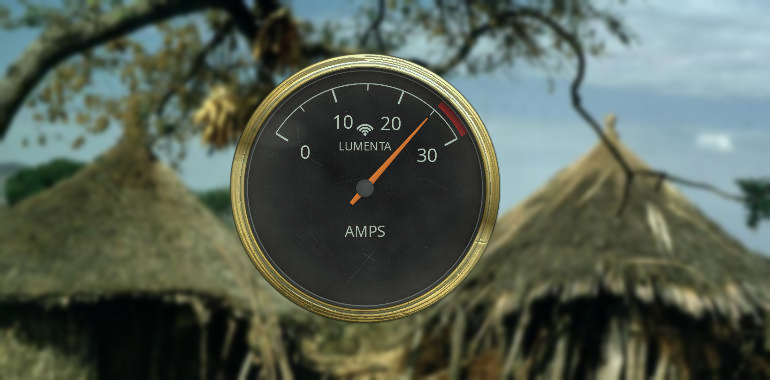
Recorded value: 25,A
